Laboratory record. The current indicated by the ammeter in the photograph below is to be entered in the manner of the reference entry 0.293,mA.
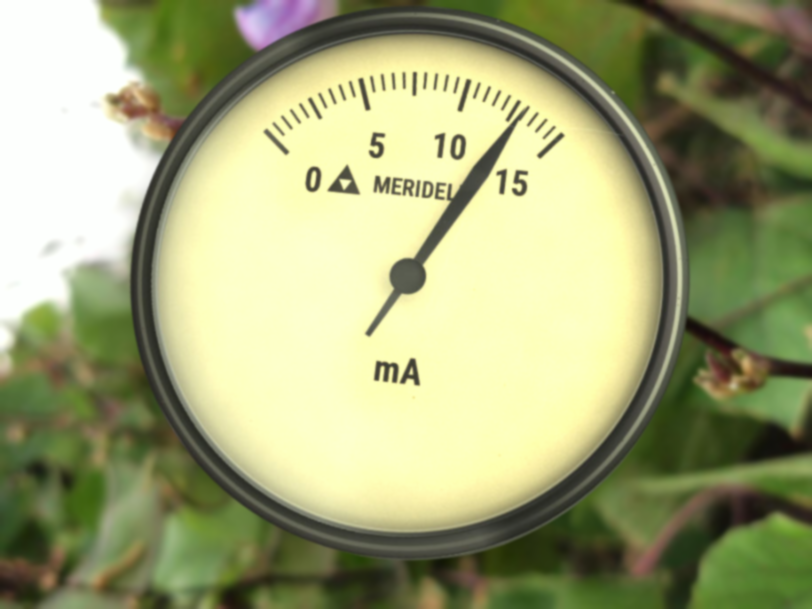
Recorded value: 13,mA
